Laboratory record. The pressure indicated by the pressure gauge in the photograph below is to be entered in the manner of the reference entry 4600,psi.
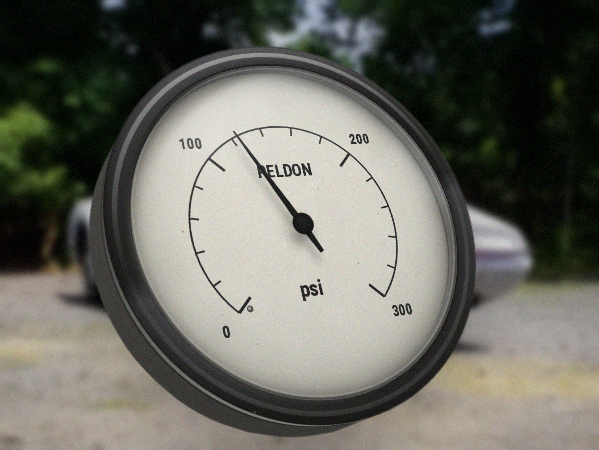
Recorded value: 120,psi
